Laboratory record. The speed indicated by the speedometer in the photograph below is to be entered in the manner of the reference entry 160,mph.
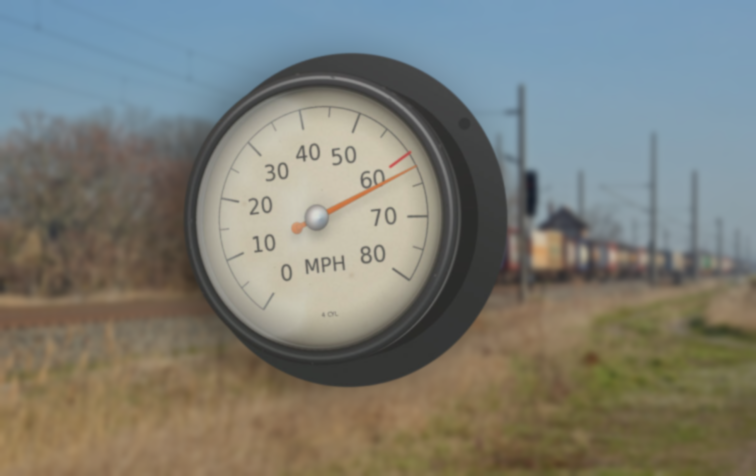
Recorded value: 62.5,mph
